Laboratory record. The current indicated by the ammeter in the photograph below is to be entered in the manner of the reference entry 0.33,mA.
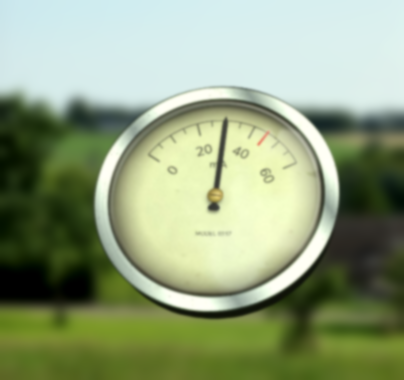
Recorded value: 30,mA
